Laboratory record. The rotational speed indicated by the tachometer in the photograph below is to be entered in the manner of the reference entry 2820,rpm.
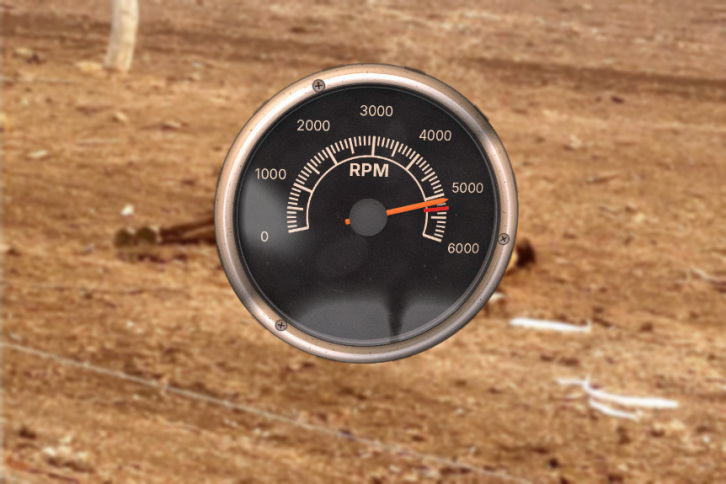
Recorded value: 5100,rpm
